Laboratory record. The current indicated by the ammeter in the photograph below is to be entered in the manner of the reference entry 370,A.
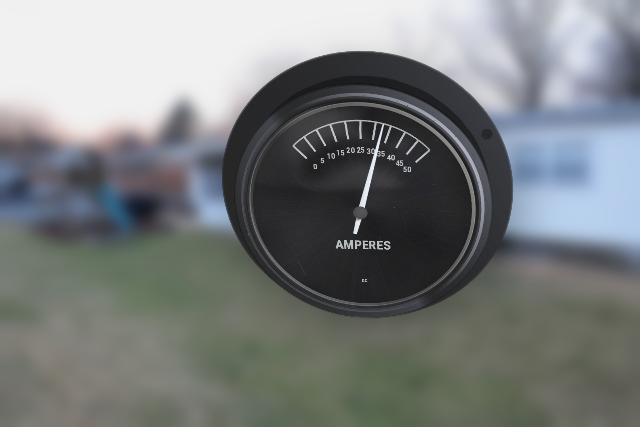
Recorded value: 32.5,A
